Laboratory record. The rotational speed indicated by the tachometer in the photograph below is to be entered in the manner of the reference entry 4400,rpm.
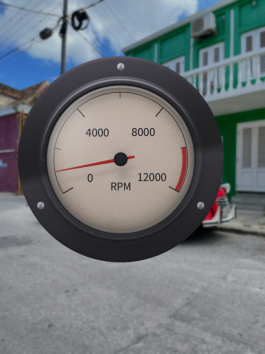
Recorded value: 1000,rpm
